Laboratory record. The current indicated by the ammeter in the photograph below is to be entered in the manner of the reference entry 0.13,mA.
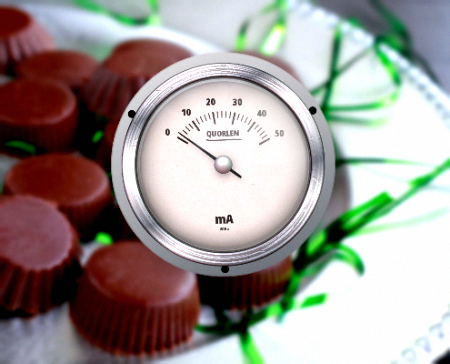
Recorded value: 2,mA
